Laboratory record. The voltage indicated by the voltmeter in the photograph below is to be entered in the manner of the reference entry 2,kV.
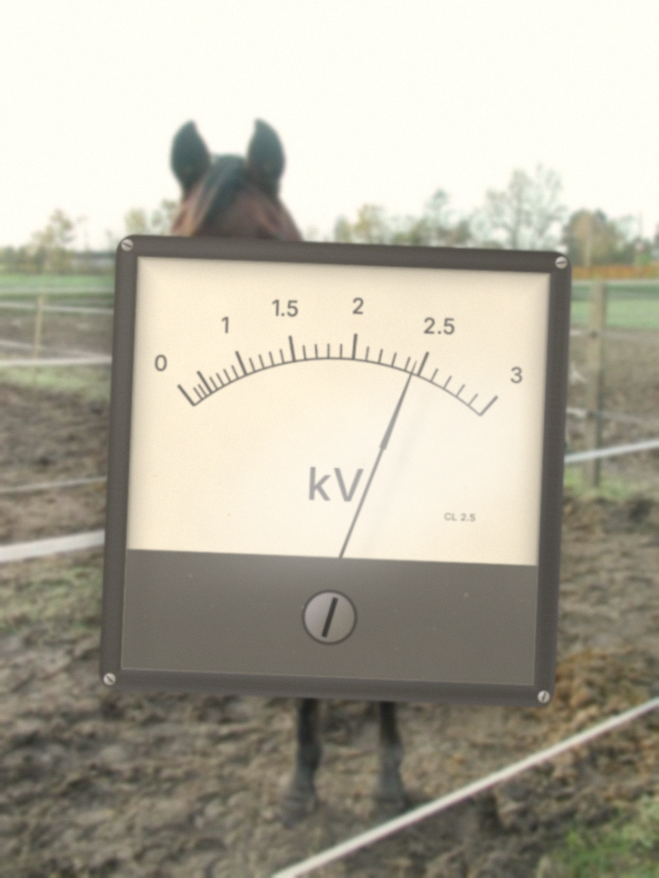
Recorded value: 2.45,kV
